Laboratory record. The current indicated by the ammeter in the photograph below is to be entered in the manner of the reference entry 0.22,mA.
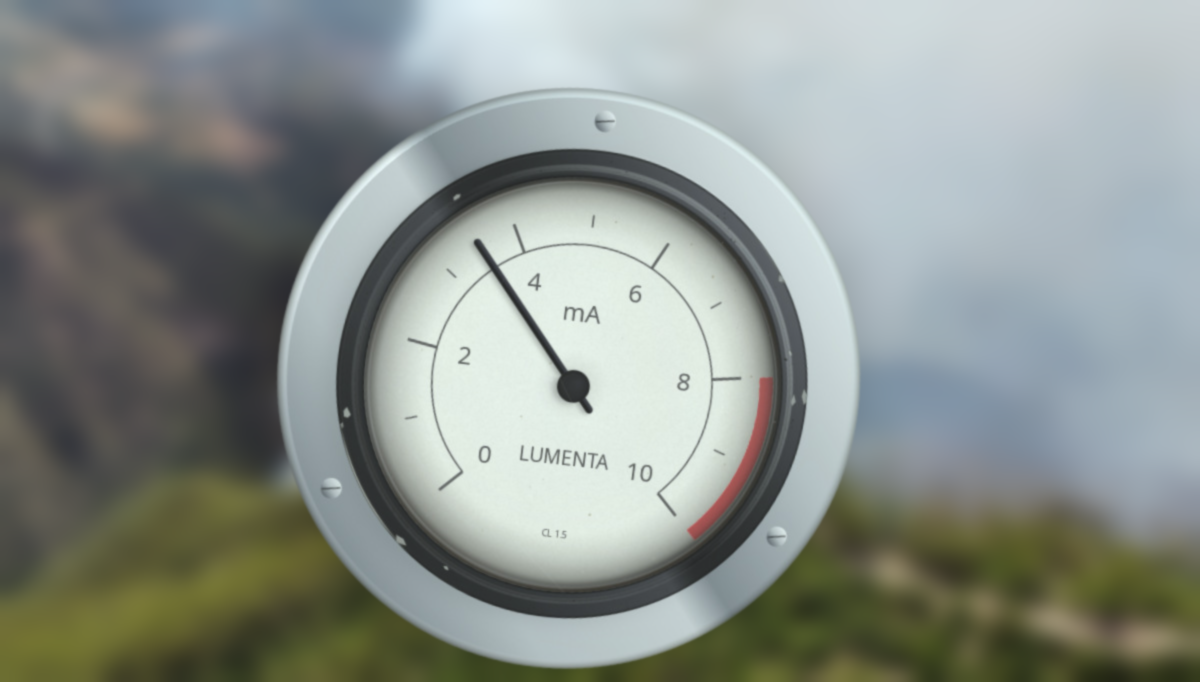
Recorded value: 3.5,mA
